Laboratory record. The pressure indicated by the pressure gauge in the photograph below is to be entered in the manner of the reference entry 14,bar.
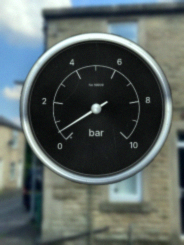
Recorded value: 0.5,bar
